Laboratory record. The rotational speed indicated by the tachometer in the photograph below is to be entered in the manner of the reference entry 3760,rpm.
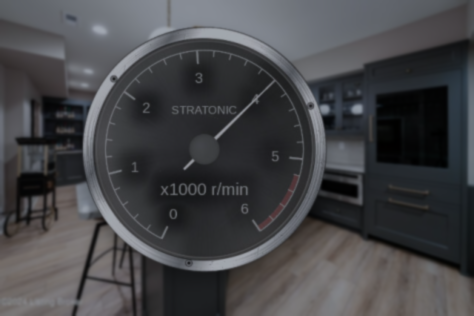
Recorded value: 4000,rpm
